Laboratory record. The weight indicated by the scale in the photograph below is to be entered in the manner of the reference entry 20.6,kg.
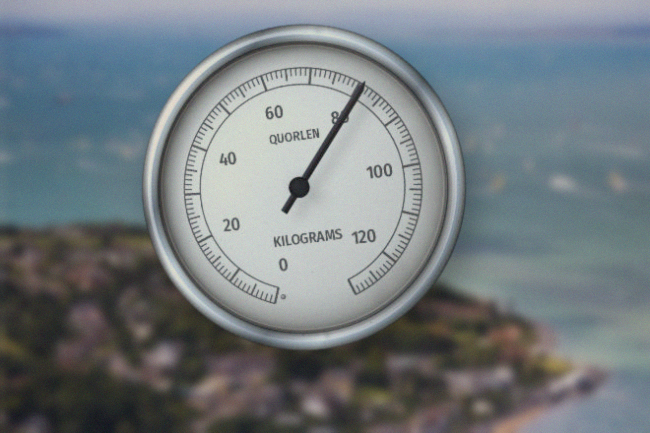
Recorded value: 81,kg
